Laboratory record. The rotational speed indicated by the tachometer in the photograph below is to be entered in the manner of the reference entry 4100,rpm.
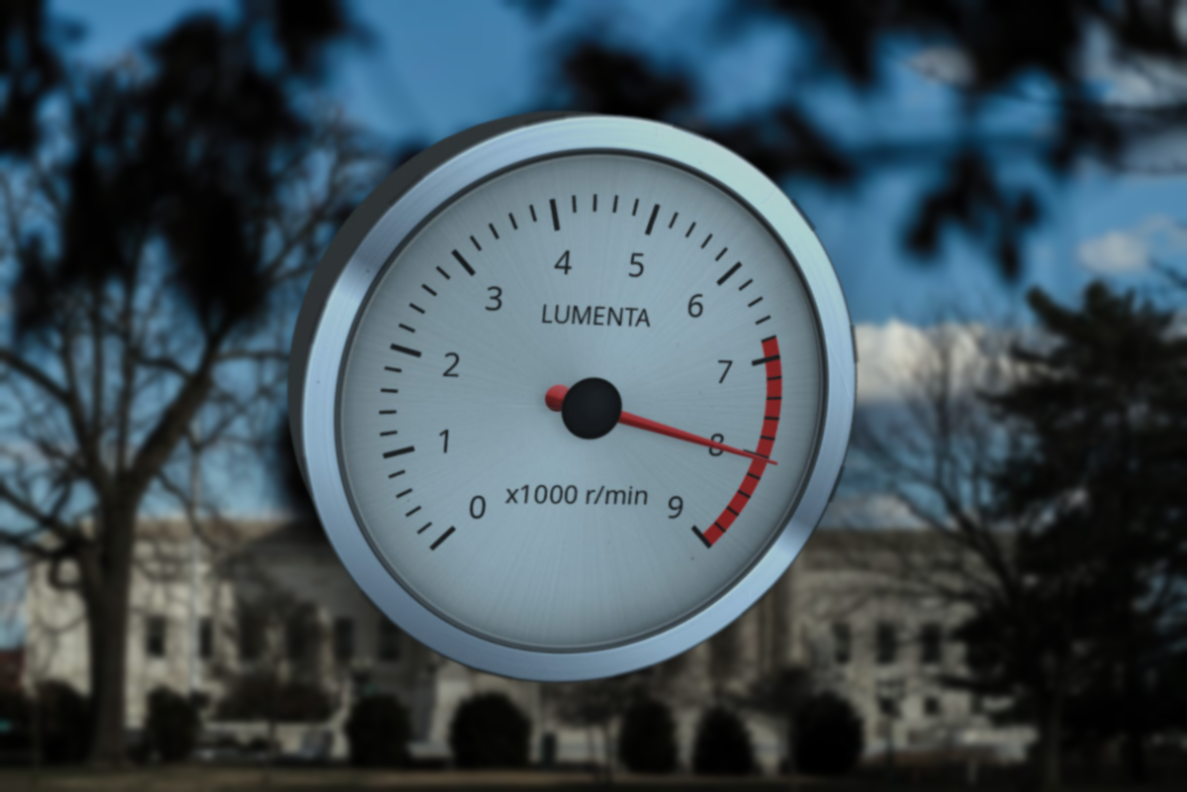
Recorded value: 8000,rpm
